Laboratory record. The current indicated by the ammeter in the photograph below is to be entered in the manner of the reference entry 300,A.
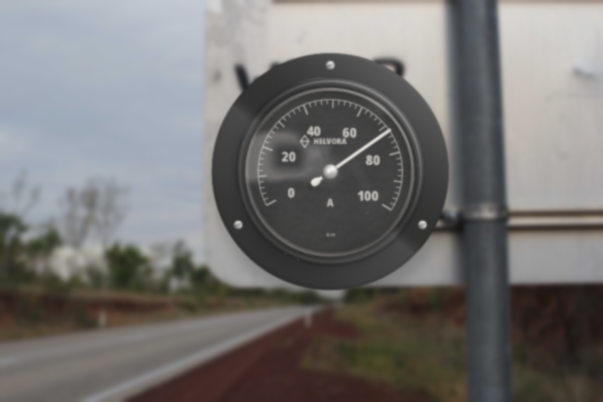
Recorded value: 72,A
